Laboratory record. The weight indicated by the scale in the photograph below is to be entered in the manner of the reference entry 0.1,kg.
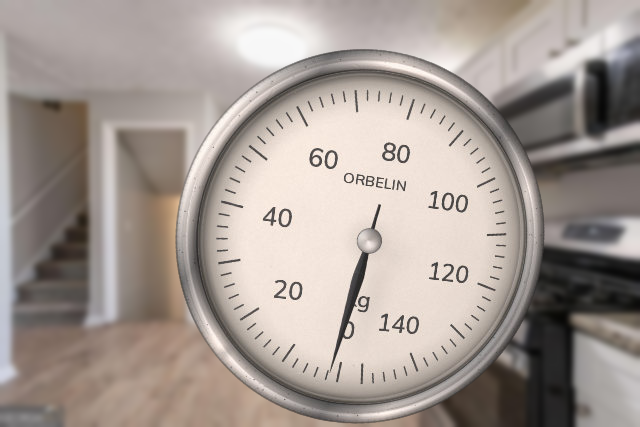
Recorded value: 2,kg
